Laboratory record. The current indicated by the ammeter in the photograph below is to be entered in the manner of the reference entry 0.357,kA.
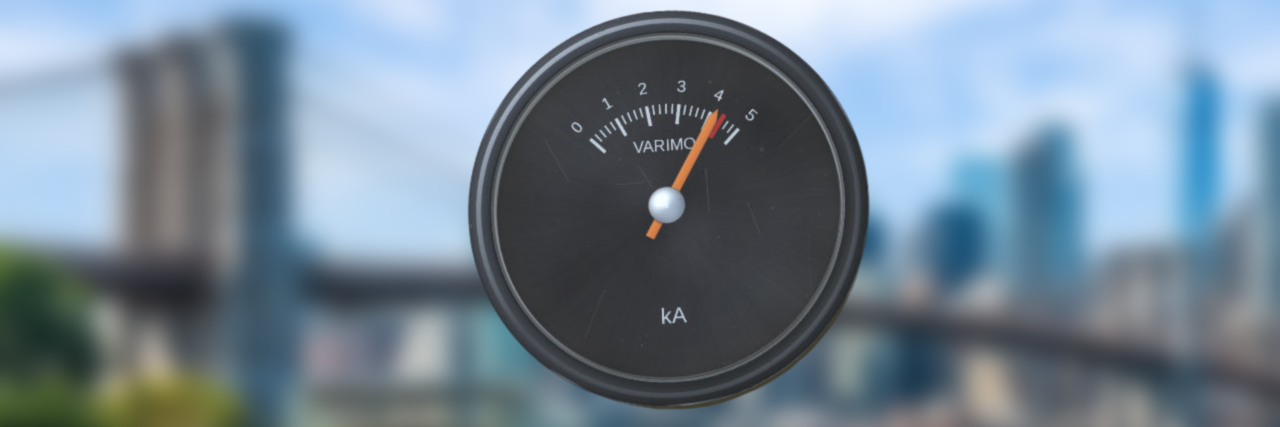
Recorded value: 4.2,kA
